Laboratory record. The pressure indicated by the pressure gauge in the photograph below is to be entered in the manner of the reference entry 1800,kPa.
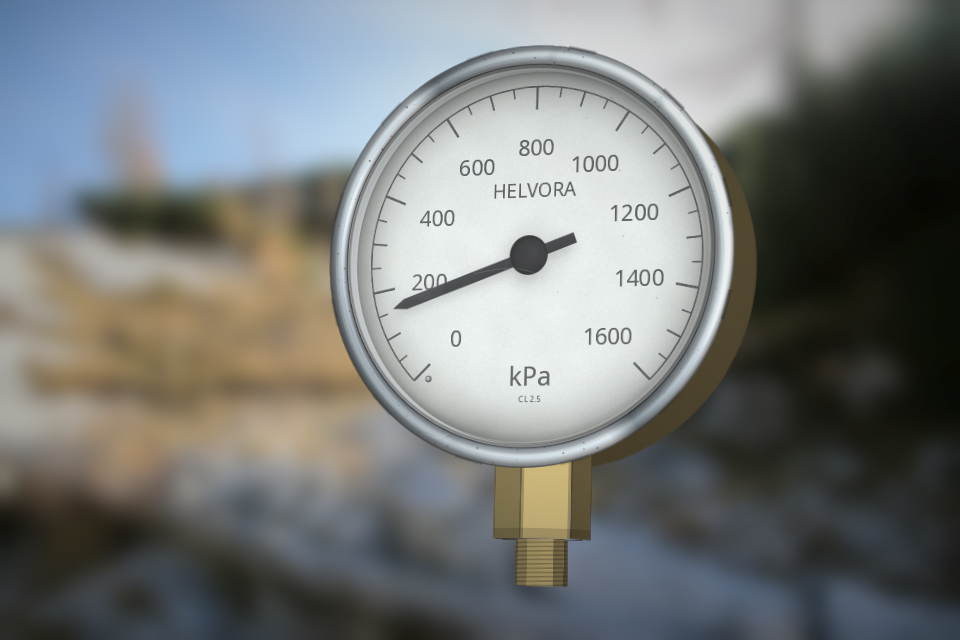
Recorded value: 150,kPa
